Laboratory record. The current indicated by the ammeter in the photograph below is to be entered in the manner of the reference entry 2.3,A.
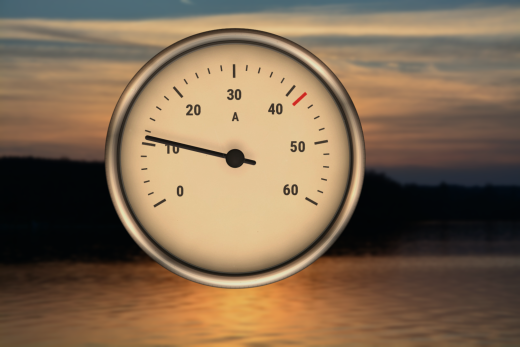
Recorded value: 11,A
